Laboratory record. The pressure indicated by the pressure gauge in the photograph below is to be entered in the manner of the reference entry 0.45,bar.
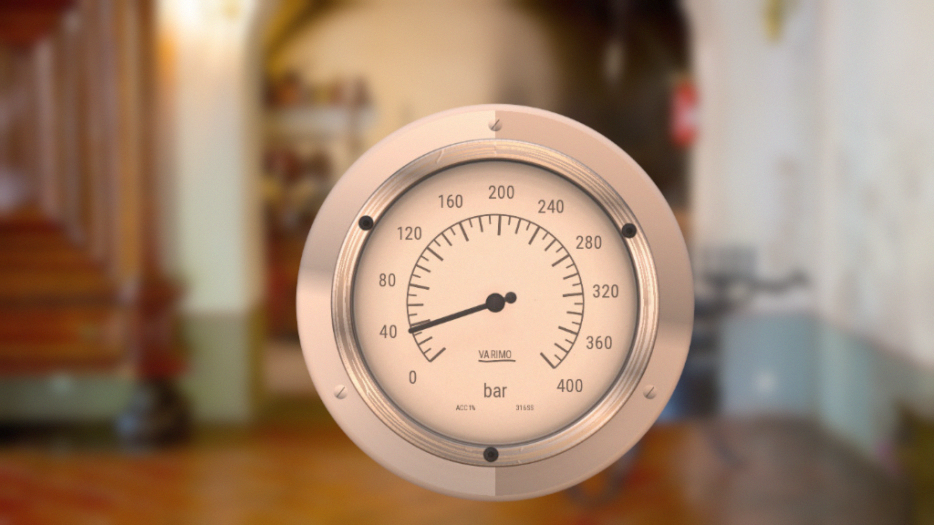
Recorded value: 35,bar
